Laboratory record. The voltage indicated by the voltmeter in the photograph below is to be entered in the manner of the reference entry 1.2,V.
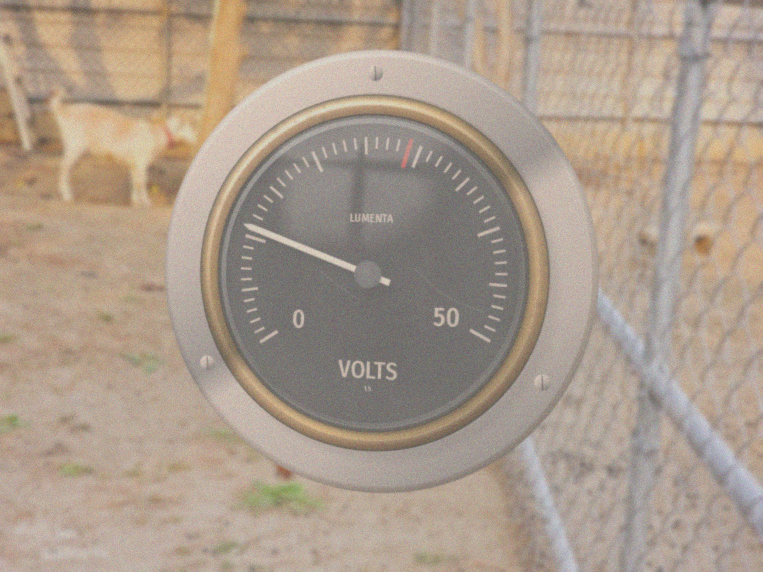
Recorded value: 11,V
